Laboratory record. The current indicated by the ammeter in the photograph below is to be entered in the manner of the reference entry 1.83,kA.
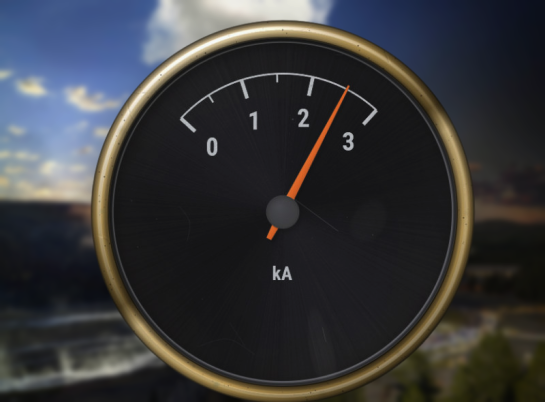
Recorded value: 2.5,kA
